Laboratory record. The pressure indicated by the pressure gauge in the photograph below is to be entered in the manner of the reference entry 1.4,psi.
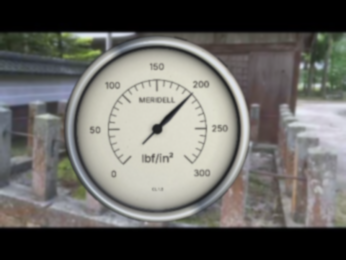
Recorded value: 200,psi
